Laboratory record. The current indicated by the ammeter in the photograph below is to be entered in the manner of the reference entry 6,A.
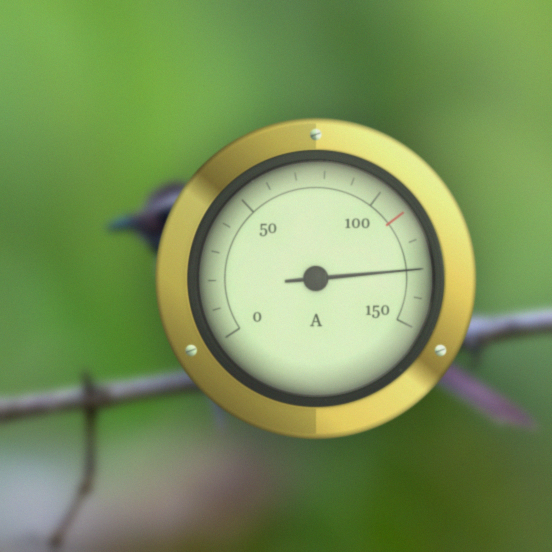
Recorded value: 130,A
